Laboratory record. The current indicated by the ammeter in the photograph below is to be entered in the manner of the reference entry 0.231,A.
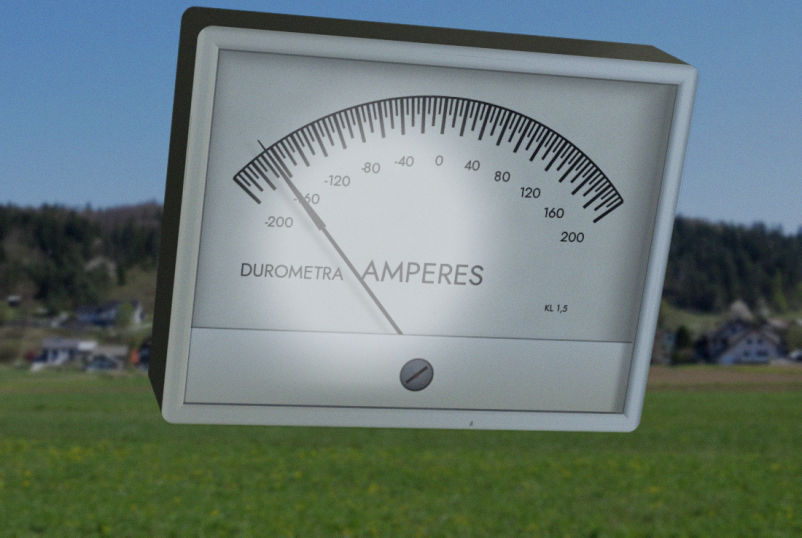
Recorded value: -165,A
